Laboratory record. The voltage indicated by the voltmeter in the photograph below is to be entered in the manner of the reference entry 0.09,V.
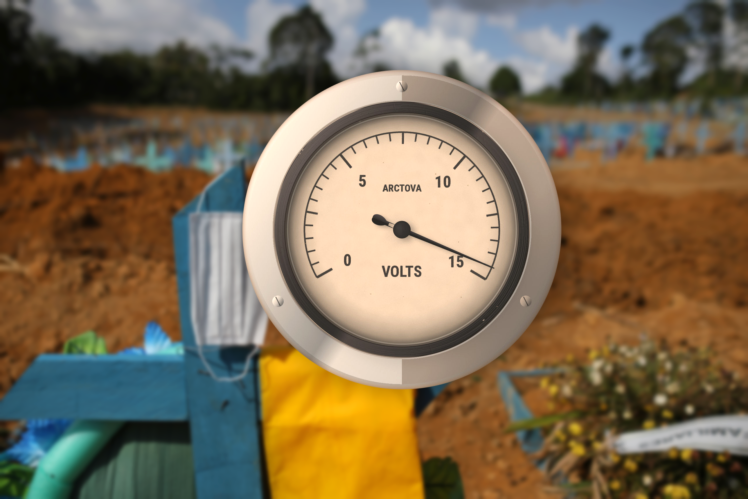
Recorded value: 14.5,V
